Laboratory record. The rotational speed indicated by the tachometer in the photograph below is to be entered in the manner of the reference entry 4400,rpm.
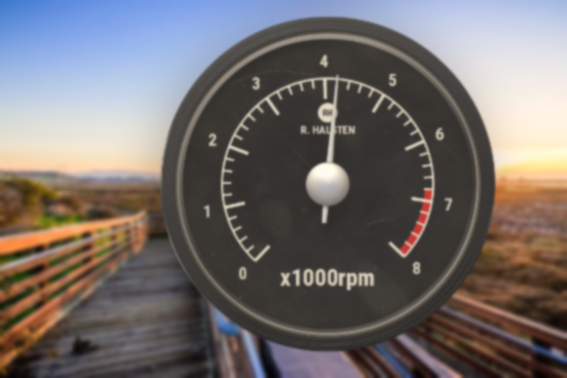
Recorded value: 4200,rpm
